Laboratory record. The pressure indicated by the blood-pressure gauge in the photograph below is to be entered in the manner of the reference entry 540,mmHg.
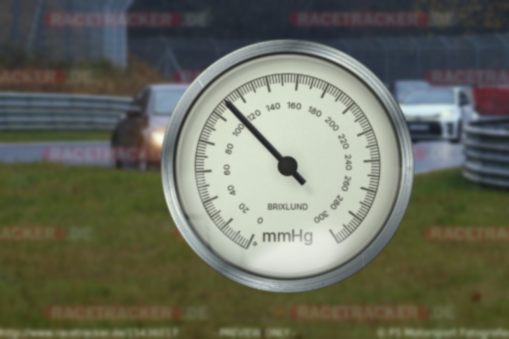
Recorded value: 110,mmHg
